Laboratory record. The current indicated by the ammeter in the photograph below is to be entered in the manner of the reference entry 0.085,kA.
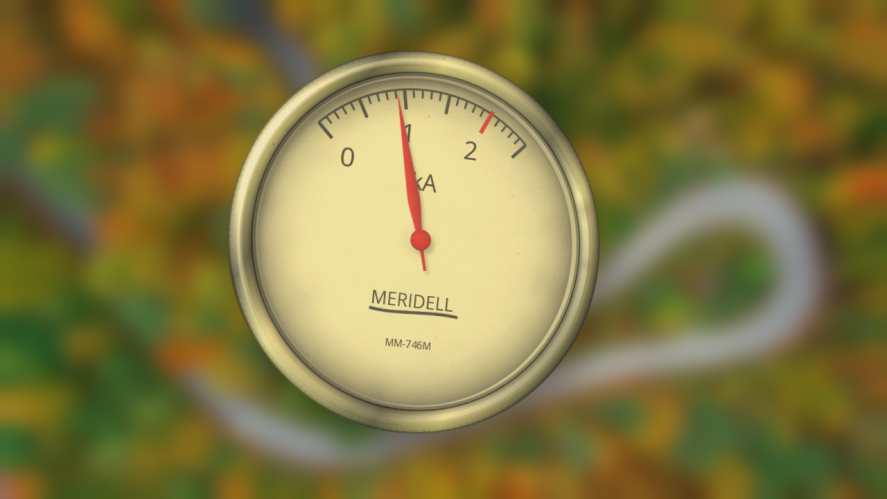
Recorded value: 0.9,kA
